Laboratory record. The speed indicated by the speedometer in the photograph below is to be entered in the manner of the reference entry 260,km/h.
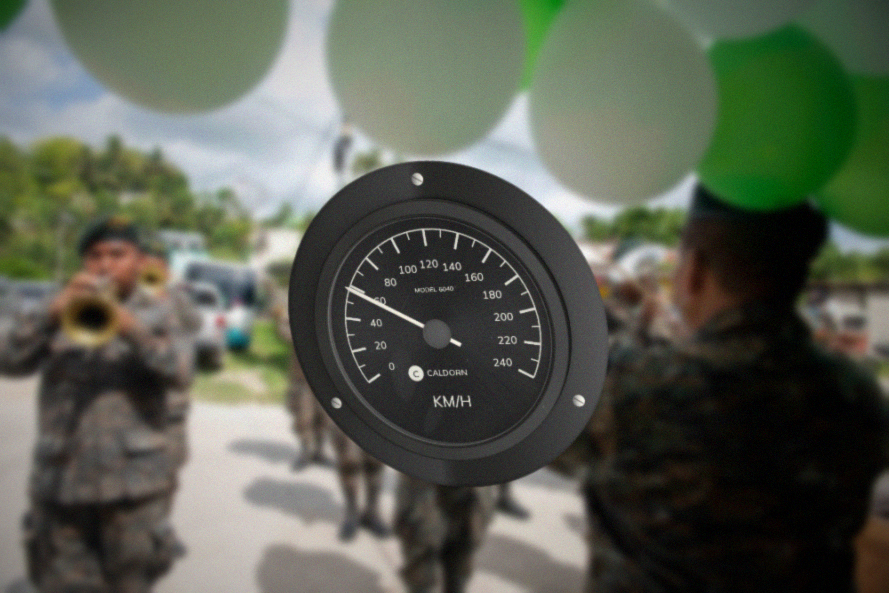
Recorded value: 60,km/h
